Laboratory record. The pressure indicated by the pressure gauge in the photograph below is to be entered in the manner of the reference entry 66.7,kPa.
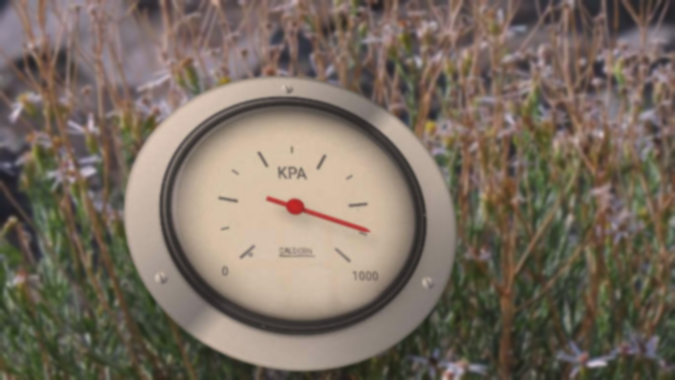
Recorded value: 900,kPa
